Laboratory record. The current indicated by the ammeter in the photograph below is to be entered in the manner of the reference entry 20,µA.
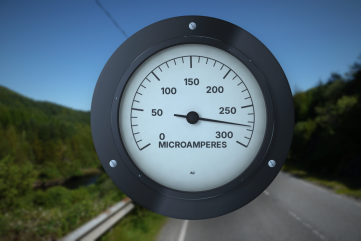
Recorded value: 275,µA
